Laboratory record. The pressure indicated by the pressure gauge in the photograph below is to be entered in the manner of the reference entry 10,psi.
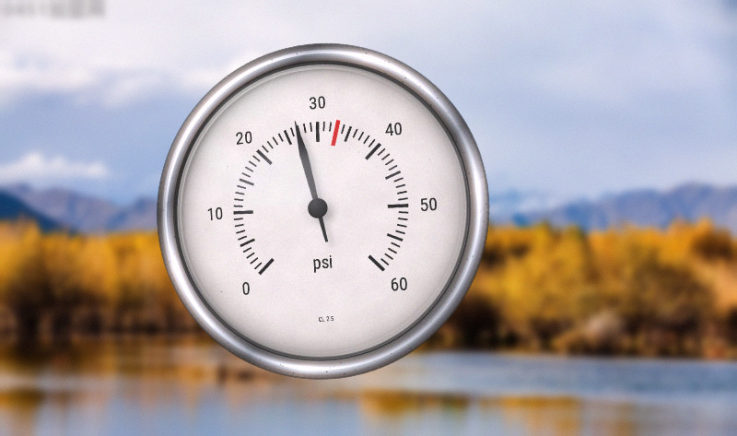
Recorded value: 27,psi
